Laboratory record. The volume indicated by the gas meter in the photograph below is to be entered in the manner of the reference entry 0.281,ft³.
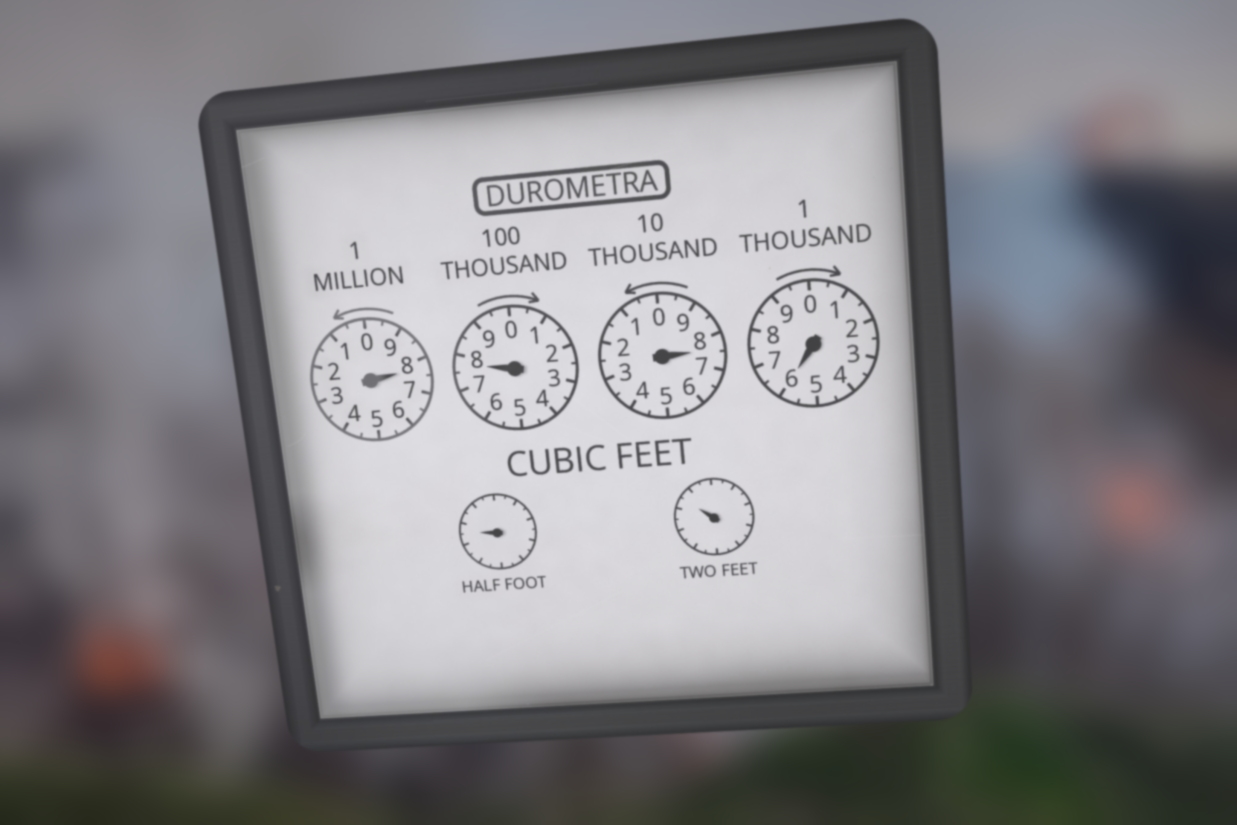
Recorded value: 777600,ft³
